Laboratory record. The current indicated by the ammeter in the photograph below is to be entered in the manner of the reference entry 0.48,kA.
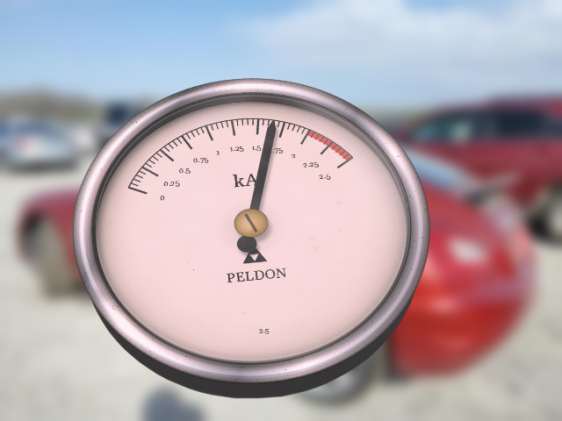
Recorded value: 1.65,kA
